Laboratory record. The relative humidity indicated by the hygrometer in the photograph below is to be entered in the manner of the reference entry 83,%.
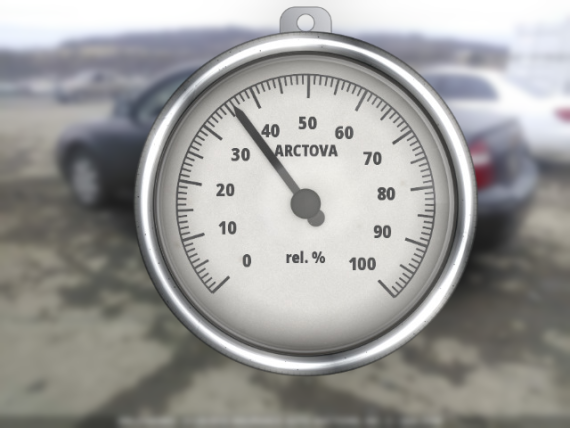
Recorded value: 36,%
